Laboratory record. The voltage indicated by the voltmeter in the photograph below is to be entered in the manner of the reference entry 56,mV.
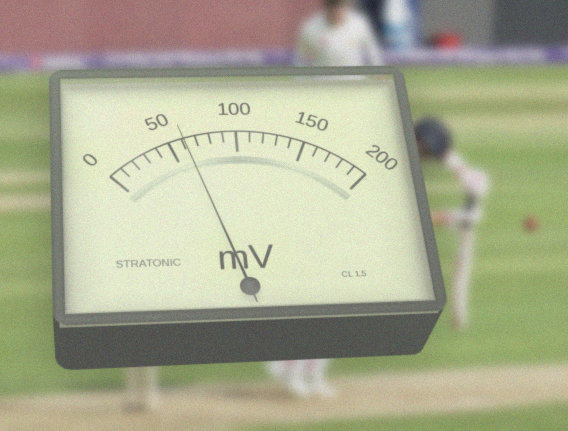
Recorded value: 60,mV
